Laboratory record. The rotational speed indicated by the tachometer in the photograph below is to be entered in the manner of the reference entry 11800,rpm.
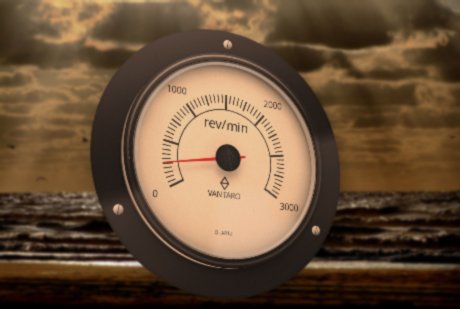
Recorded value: 250,rpm
